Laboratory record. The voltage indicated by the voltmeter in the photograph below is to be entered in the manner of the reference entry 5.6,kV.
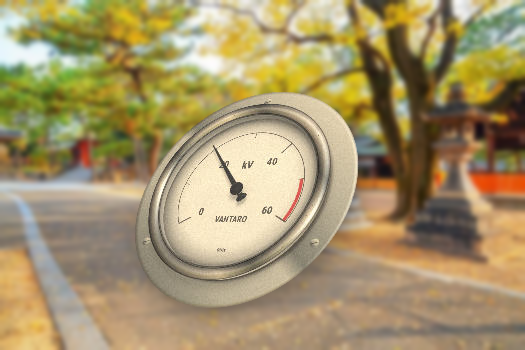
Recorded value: 20,kV
